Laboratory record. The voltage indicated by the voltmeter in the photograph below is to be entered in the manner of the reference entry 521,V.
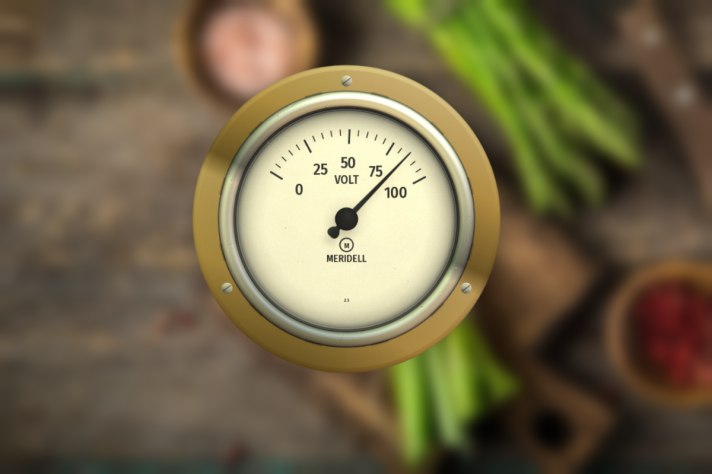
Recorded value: 85,V
